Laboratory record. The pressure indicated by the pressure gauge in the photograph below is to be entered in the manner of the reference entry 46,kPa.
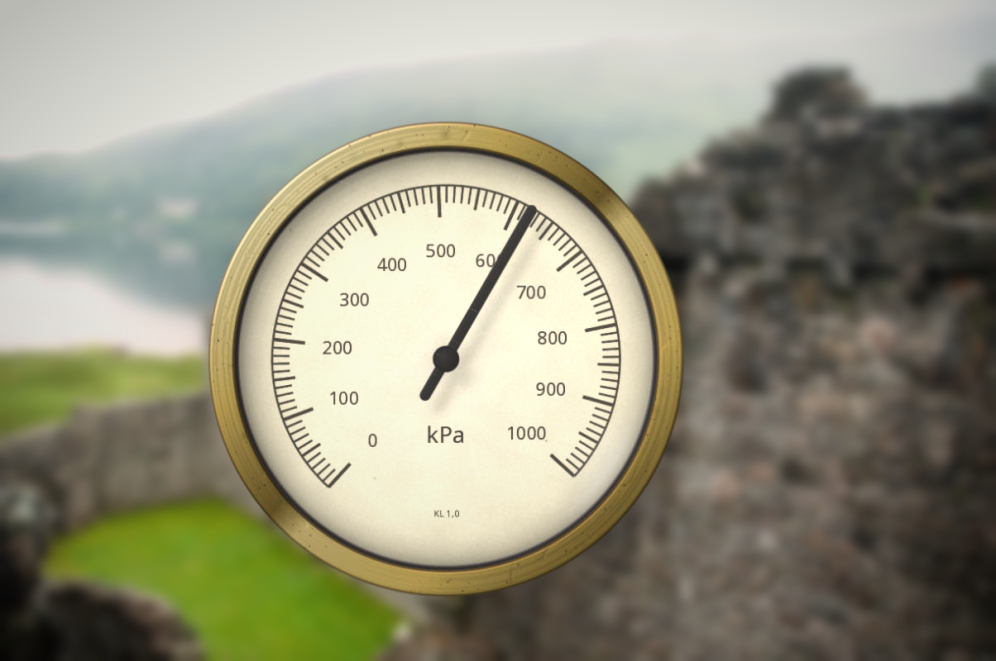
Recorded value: 620,kPa
